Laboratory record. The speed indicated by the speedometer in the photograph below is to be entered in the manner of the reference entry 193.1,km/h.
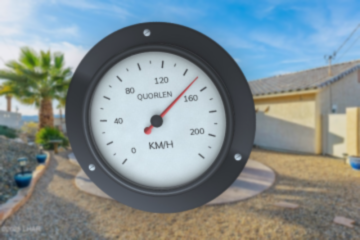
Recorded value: 150,km/h
